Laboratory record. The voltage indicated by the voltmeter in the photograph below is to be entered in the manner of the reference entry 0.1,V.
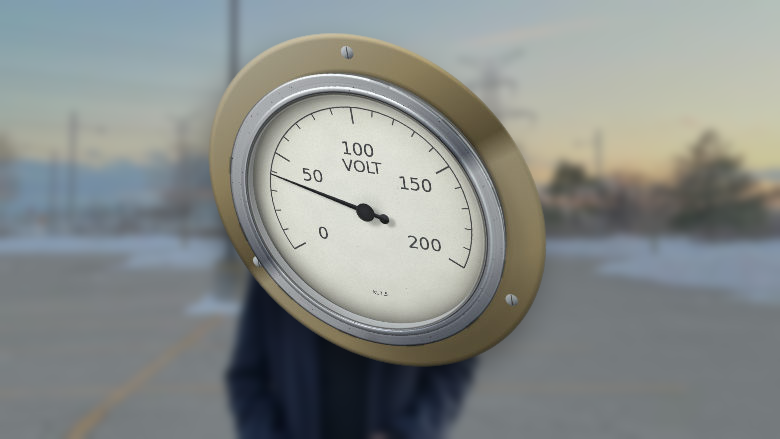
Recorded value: 40,V
